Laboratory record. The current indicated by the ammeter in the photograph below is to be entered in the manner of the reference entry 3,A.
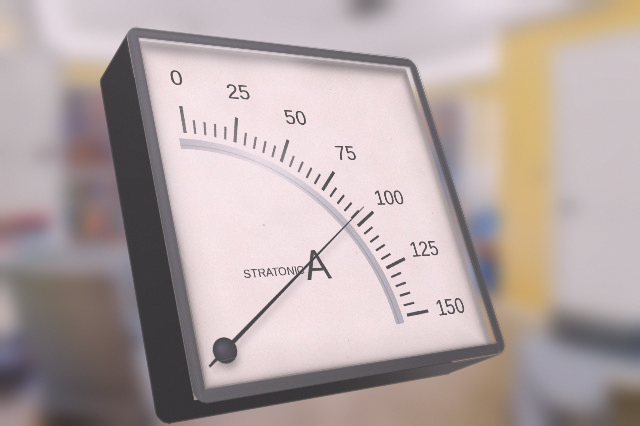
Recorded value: 95,A
